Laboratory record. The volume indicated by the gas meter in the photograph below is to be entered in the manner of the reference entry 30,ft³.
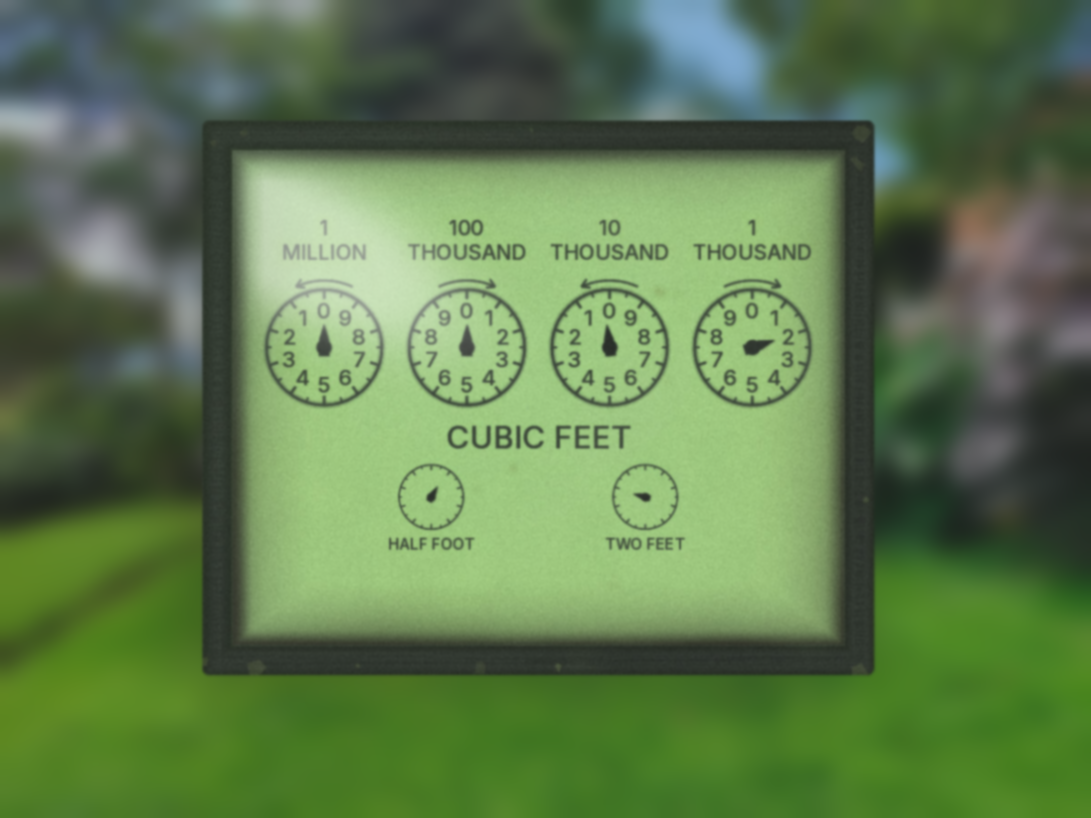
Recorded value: 200,ft³
